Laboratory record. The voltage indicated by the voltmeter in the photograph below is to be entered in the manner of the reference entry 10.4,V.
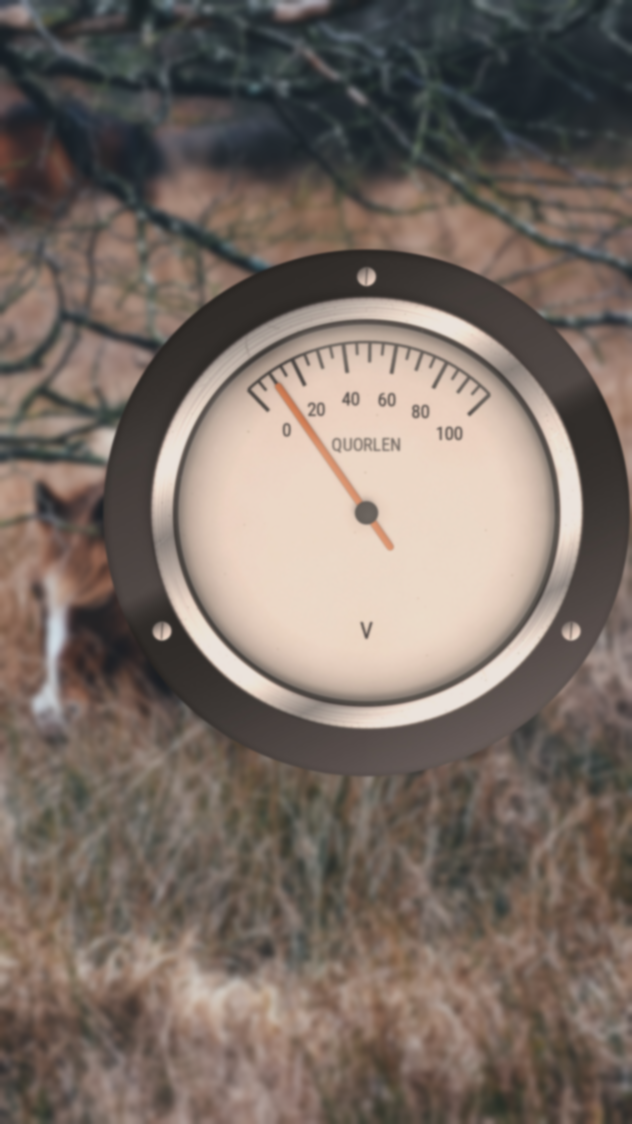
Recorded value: 10,V
